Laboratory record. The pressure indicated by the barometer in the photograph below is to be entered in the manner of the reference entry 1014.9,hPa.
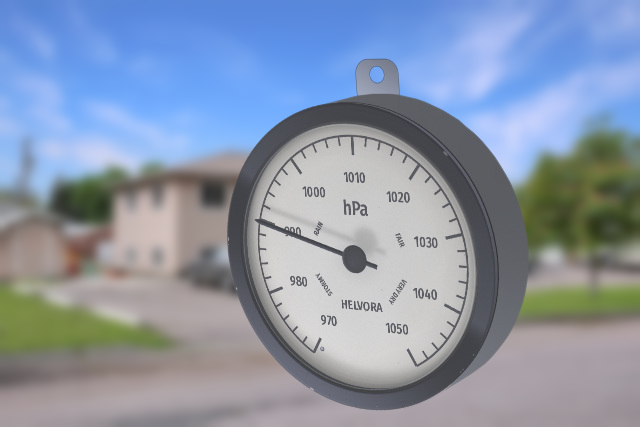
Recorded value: 990,hPa
